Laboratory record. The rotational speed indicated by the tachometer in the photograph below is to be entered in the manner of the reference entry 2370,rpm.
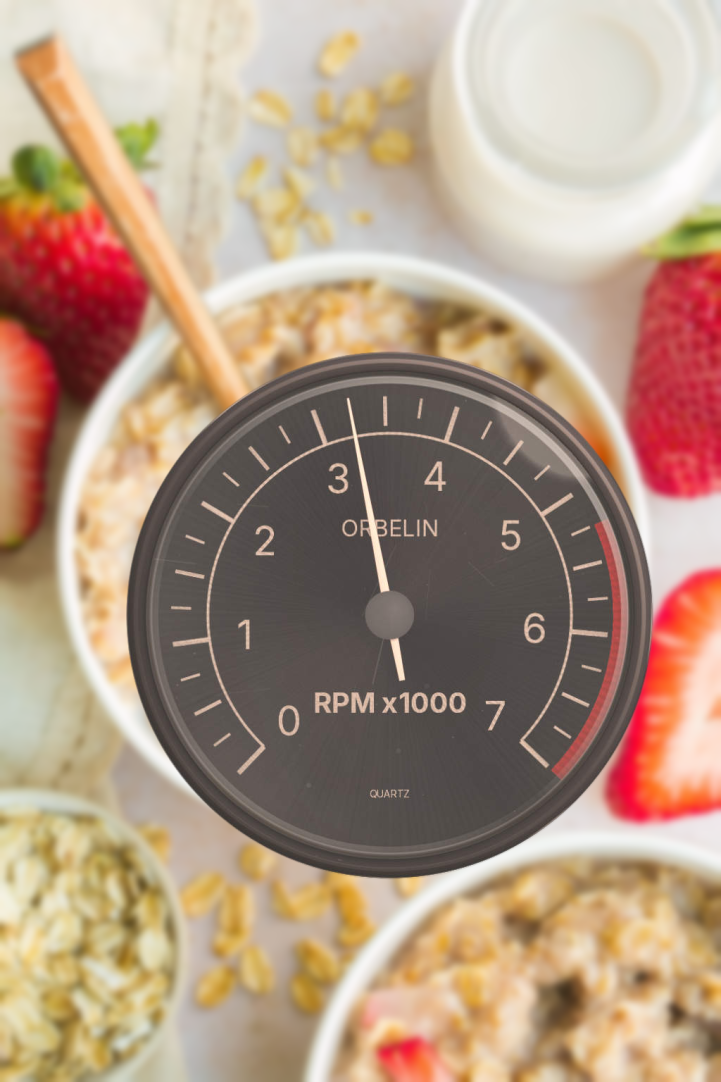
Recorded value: 3250,rpm
